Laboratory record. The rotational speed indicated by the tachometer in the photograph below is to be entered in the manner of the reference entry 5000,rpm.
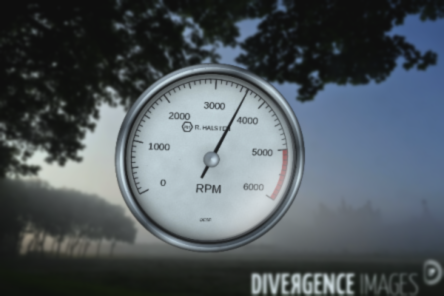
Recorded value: 3600,rpm
